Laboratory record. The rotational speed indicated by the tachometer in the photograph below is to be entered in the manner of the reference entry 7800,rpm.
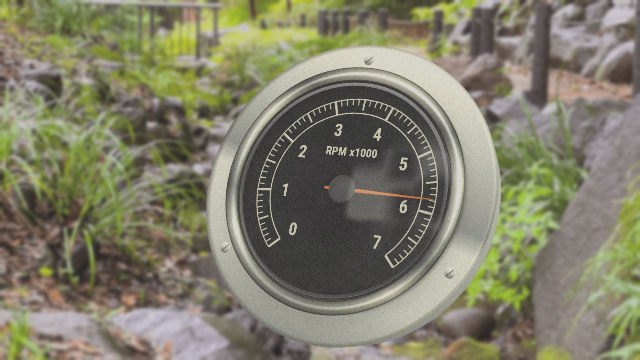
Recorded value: 5800,rpm
